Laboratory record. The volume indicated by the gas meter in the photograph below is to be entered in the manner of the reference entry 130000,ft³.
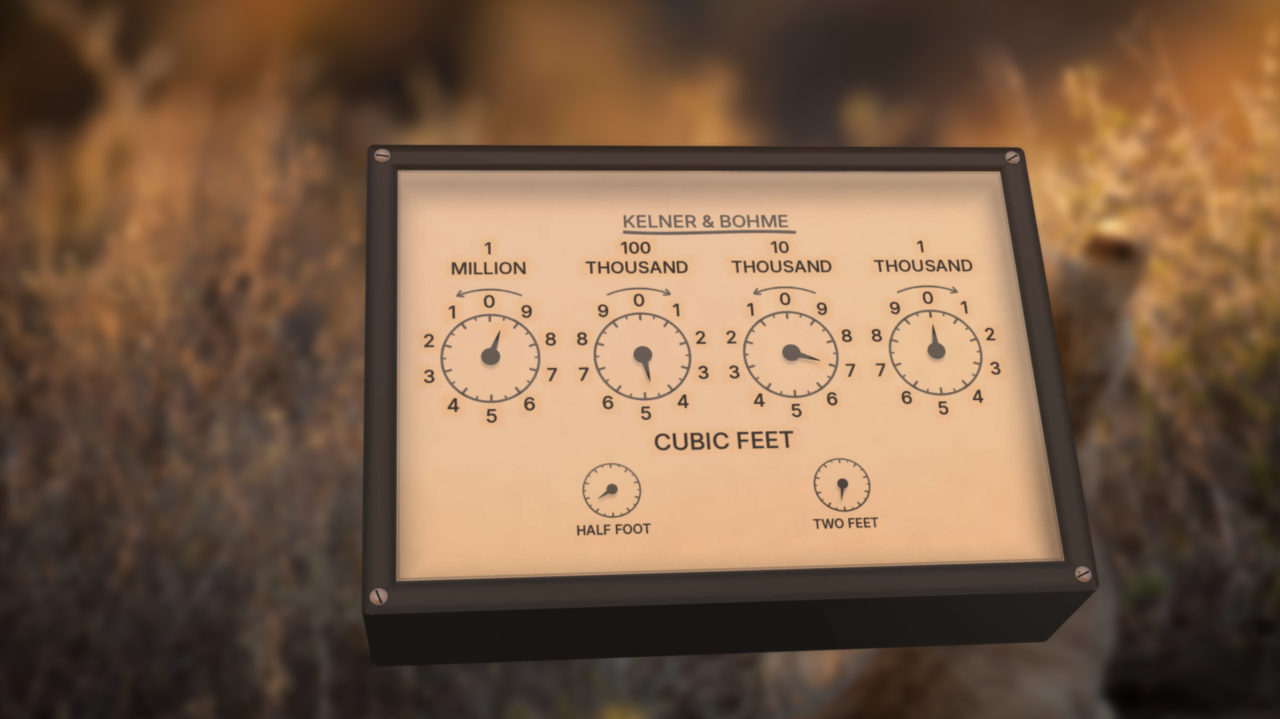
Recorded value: 947000,ft³
